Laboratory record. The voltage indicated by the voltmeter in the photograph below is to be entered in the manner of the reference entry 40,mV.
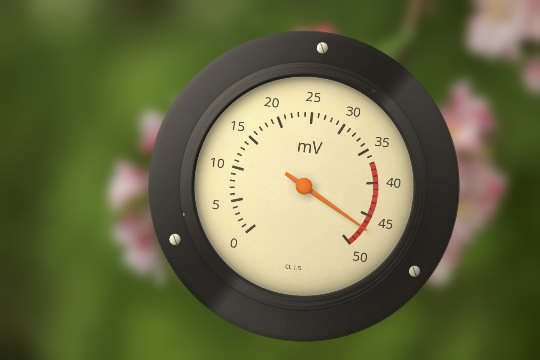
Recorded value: 47,mV
